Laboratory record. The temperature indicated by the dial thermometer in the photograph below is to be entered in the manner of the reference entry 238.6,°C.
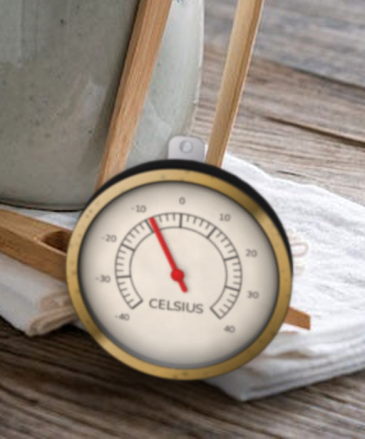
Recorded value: -8,°C
